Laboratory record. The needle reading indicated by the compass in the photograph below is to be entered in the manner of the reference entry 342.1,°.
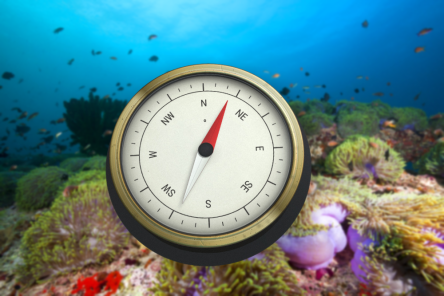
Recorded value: 25,°
